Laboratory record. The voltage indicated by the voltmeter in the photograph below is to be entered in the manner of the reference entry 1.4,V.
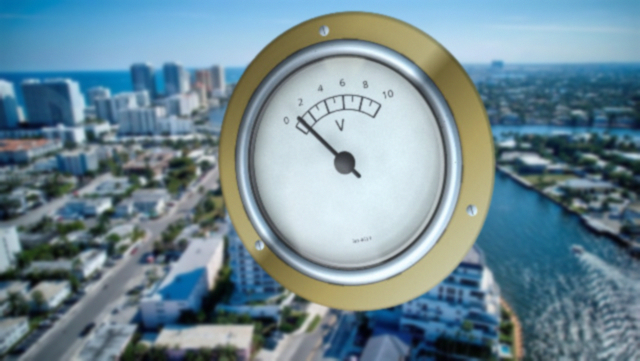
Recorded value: 1,V
